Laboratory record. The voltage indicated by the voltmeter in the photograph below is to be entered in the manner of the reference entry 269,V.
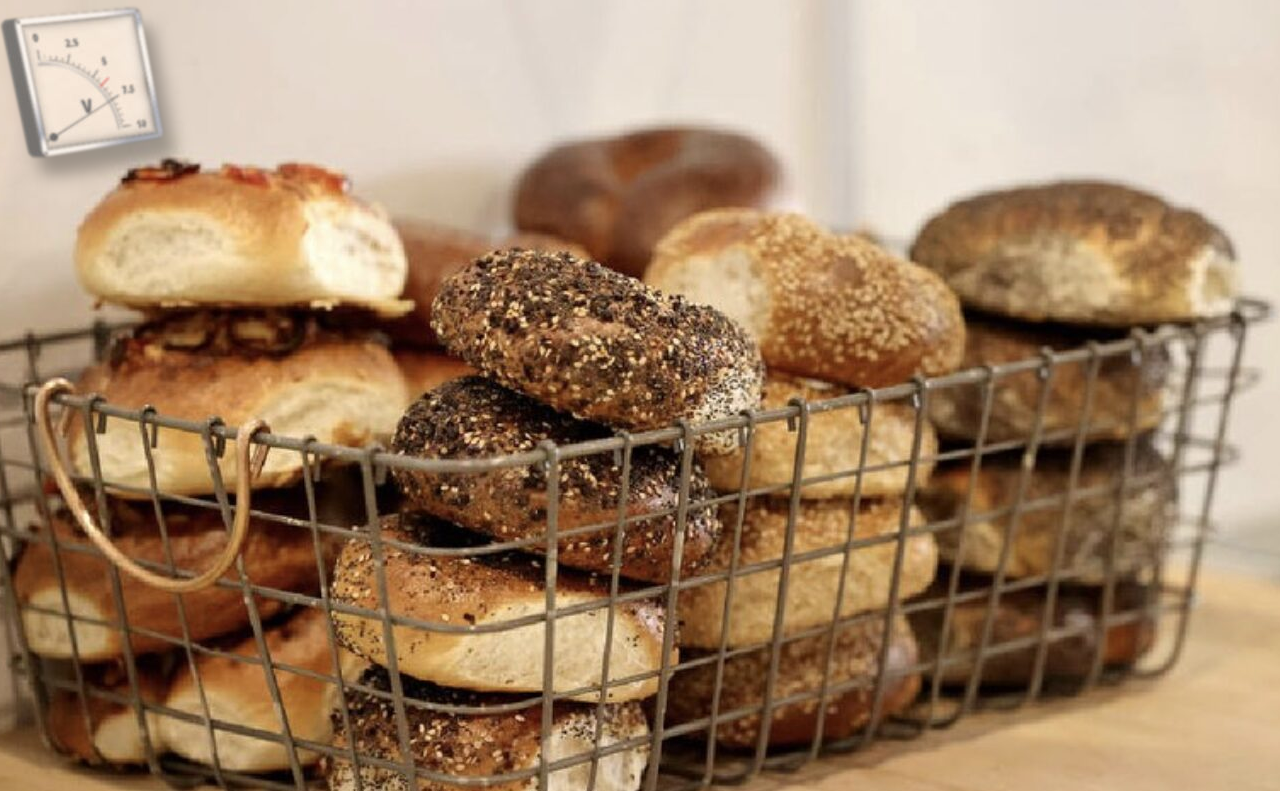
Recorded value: 7.5,V
